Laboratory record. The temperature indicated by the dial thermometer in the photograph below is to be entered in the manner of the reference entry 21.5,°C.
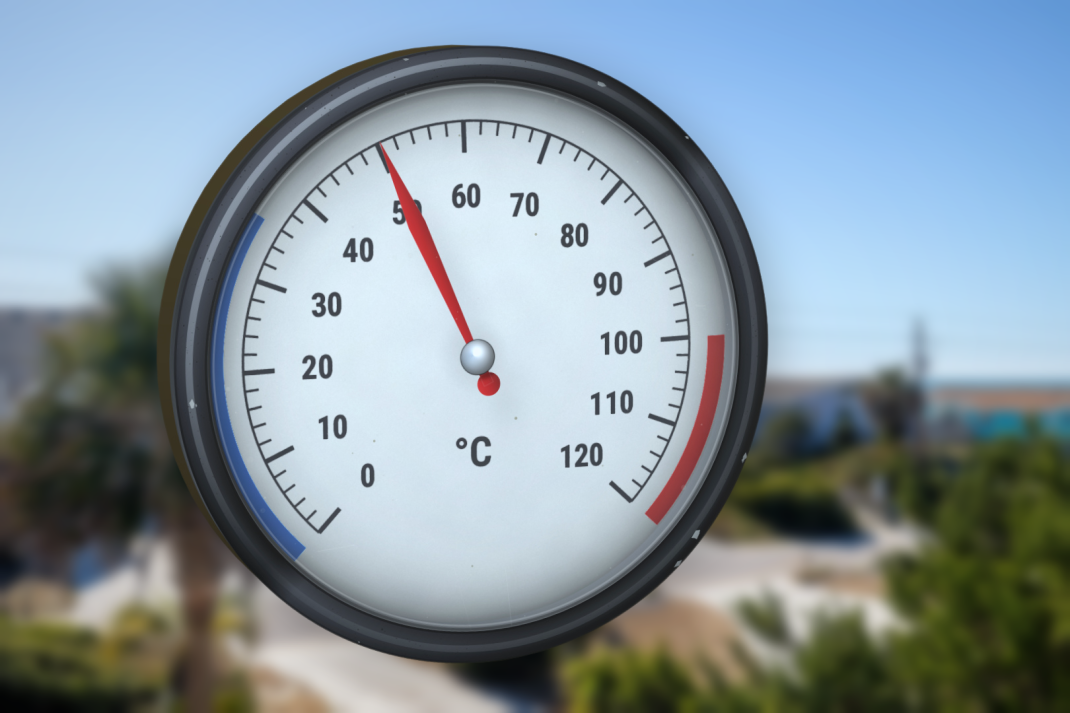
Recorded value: 50,°C
